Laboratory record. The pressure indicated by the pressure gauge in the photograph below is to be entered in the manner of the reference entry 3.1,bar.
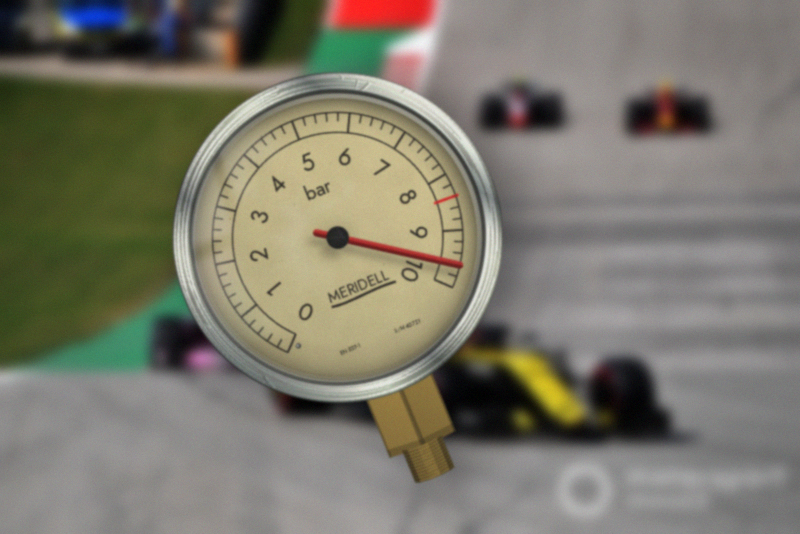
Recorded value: 9.6,bar
